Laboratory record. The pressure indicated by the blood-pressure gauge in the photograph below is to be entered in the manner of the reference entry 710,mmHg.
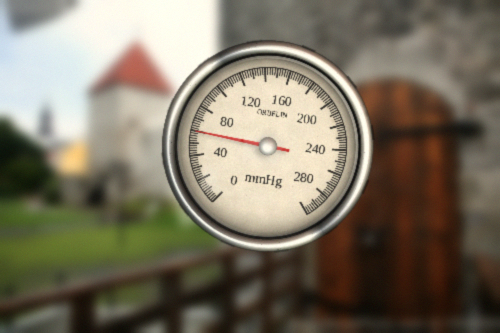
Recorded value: 60,mmHg
